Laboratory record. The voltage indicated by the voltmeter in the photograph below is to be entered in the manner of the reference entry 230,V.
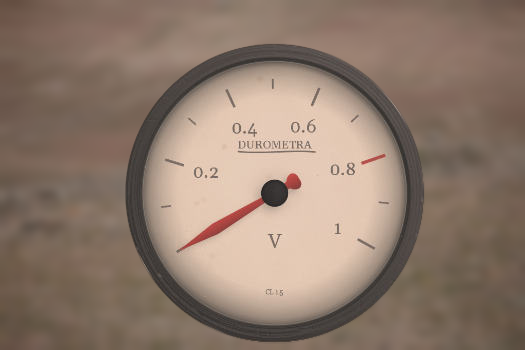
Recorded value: 0,V
